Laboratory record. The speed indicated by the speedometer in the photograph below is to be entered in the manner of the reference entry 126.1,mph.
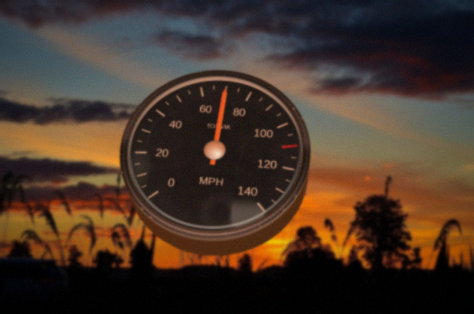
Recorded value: 70,mph
